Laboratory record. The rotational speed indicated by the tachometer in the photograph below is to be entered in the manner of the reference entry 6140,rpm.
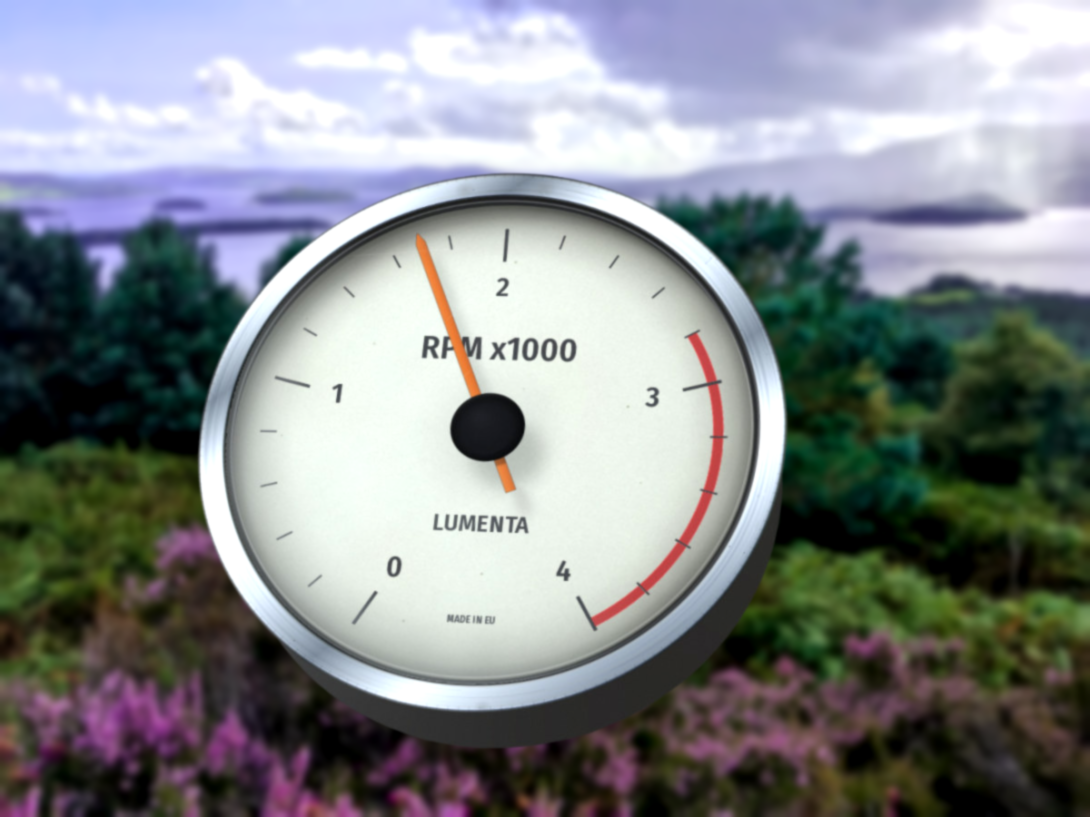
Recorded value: 1700,rpm
